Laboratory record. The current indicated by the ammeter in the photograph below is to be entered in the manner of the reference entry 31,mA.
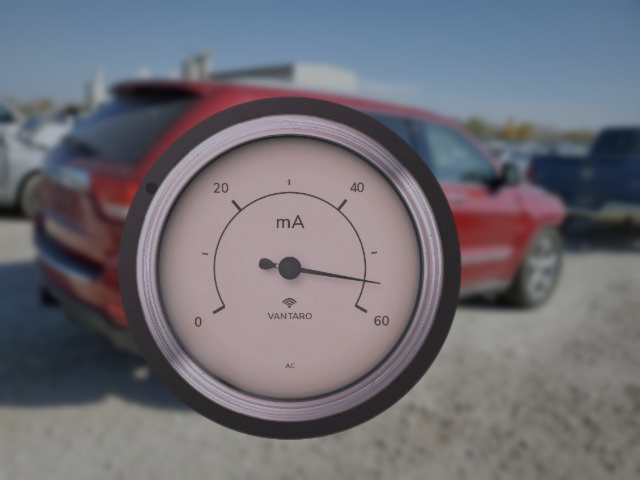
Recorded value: 55,mA
